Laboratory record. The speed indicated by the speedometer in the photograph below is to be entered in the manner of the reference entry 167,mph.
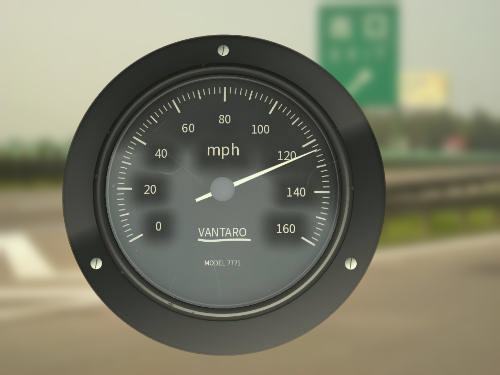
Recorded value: 124,mph
